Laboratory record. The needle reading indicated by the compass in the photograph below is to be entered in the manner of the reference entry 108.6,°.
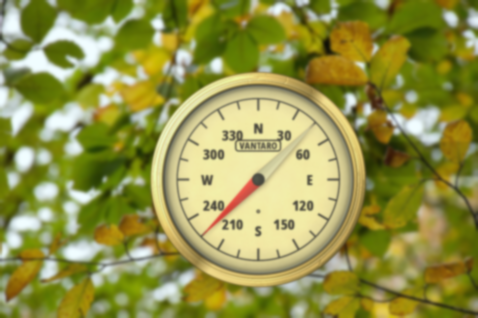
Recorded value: 225,°
